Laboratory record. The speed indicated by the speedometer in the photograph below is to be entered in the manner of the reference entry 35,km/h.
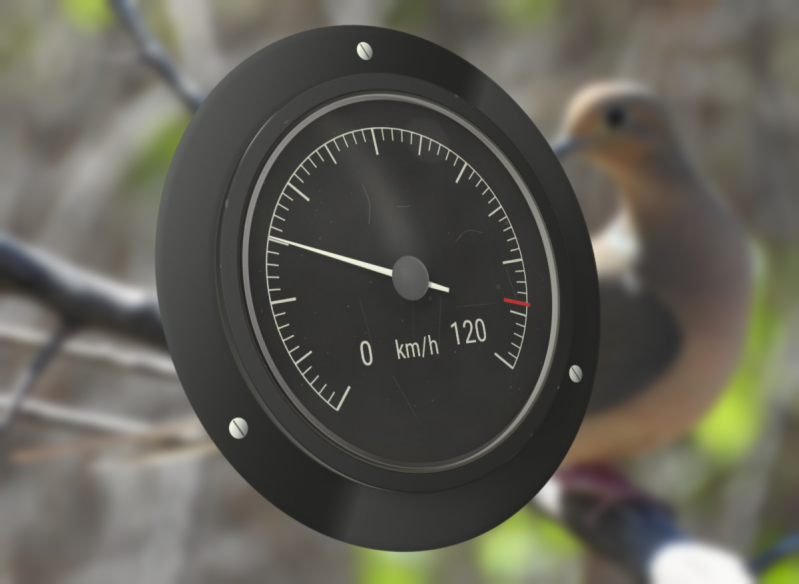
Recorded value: 30,km/h
